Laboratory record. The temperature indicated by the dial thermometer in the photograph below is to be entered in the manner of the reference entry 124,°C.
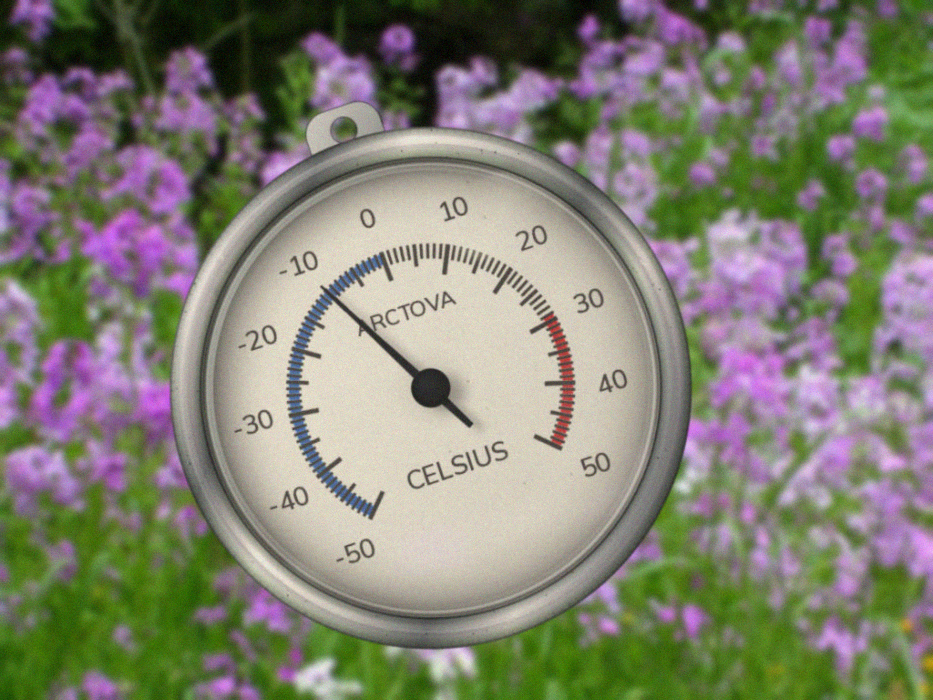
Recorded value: -10,°C
